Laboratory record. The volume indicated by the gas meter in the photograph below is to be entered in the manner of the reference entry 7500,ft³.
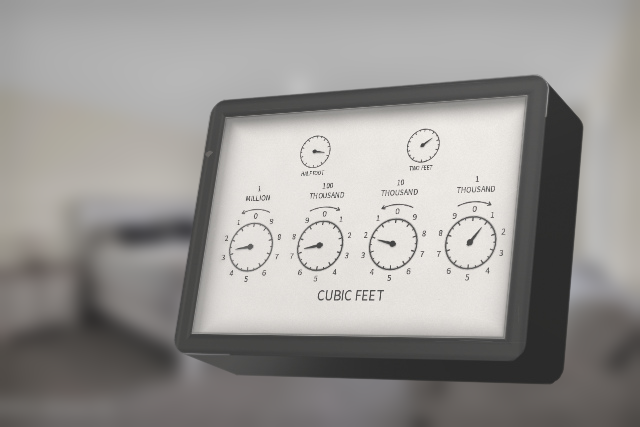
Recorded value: 272100,ft³
